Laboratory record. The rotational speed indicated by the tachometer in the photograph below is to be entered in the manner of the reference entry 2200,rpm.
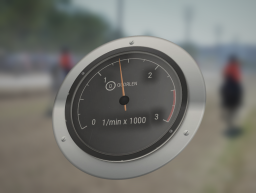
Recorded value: 1375,rpm
